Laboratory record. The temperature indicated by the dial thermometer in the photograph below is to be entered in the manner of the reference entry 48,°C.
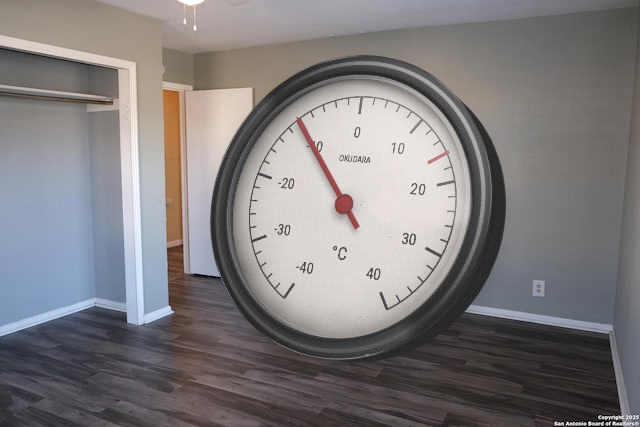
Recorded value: -10,°C
